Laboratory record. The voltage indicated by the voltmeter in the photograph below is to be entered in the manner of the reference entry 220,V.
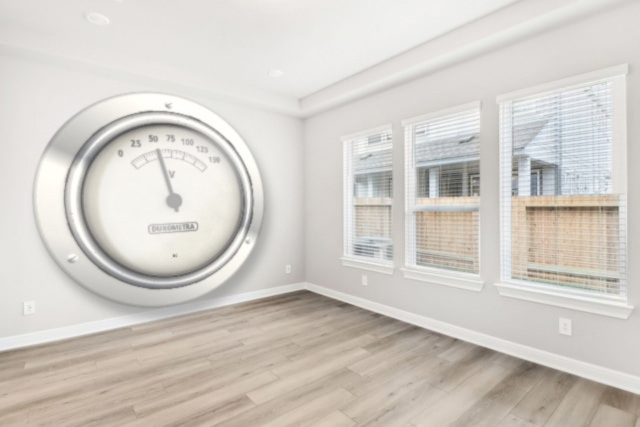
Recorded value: 50,V
